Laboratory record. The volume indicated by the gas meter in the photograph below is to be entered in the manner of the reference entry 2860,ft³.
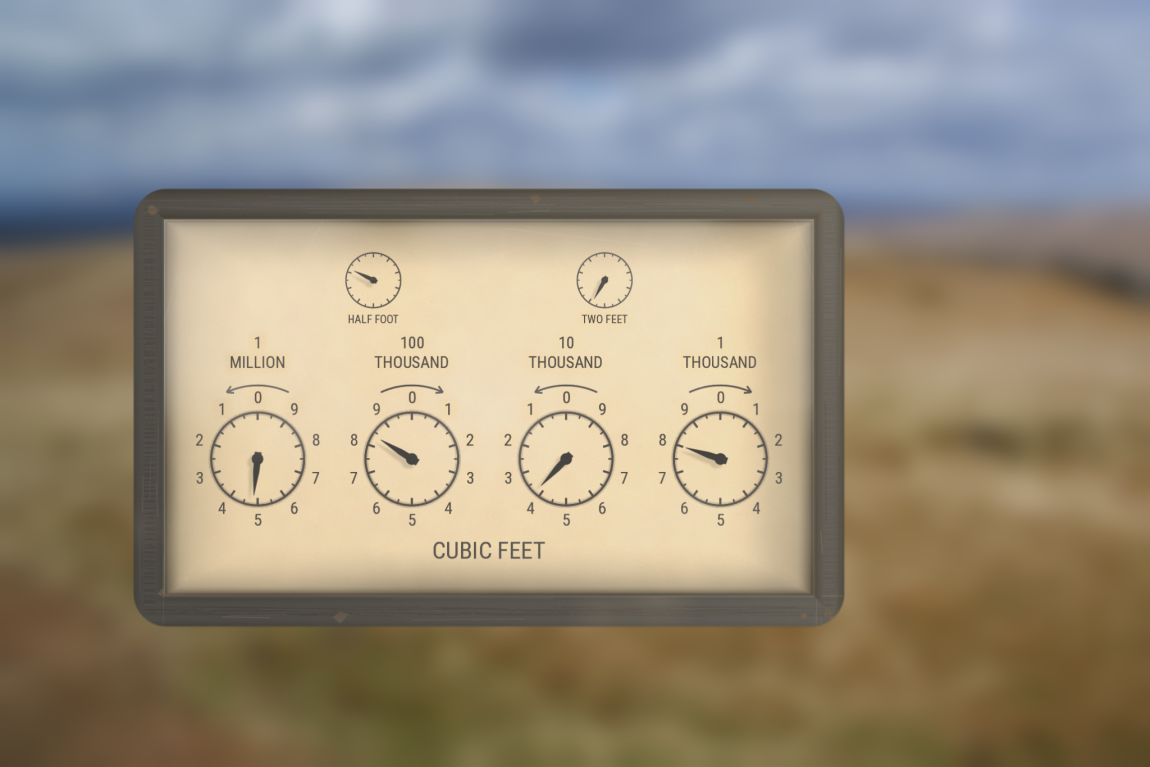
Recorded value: 483800,ft³
